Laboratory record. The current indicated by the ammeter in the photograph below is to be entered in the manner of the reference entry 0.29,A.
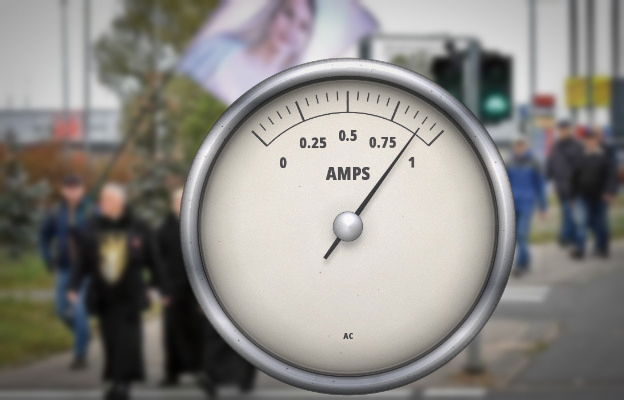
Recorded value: 0.9,A
